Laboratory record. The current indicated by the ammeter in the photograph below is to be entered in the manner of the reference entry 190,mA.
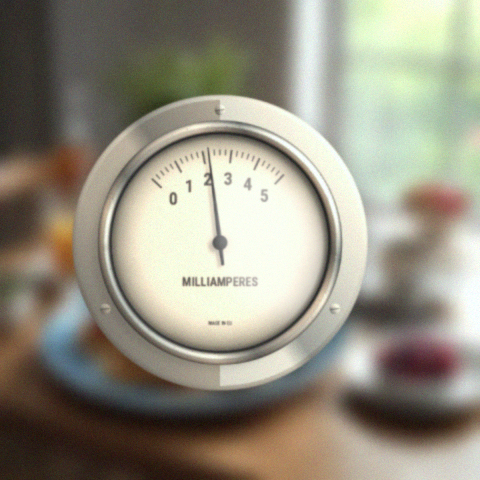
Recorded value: 2.2,mA
